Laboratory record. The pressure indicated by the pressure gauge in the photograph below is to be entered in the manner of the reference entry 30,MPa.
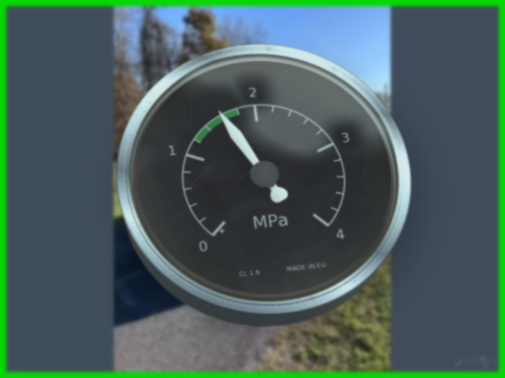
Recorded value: 1.6,MPa
